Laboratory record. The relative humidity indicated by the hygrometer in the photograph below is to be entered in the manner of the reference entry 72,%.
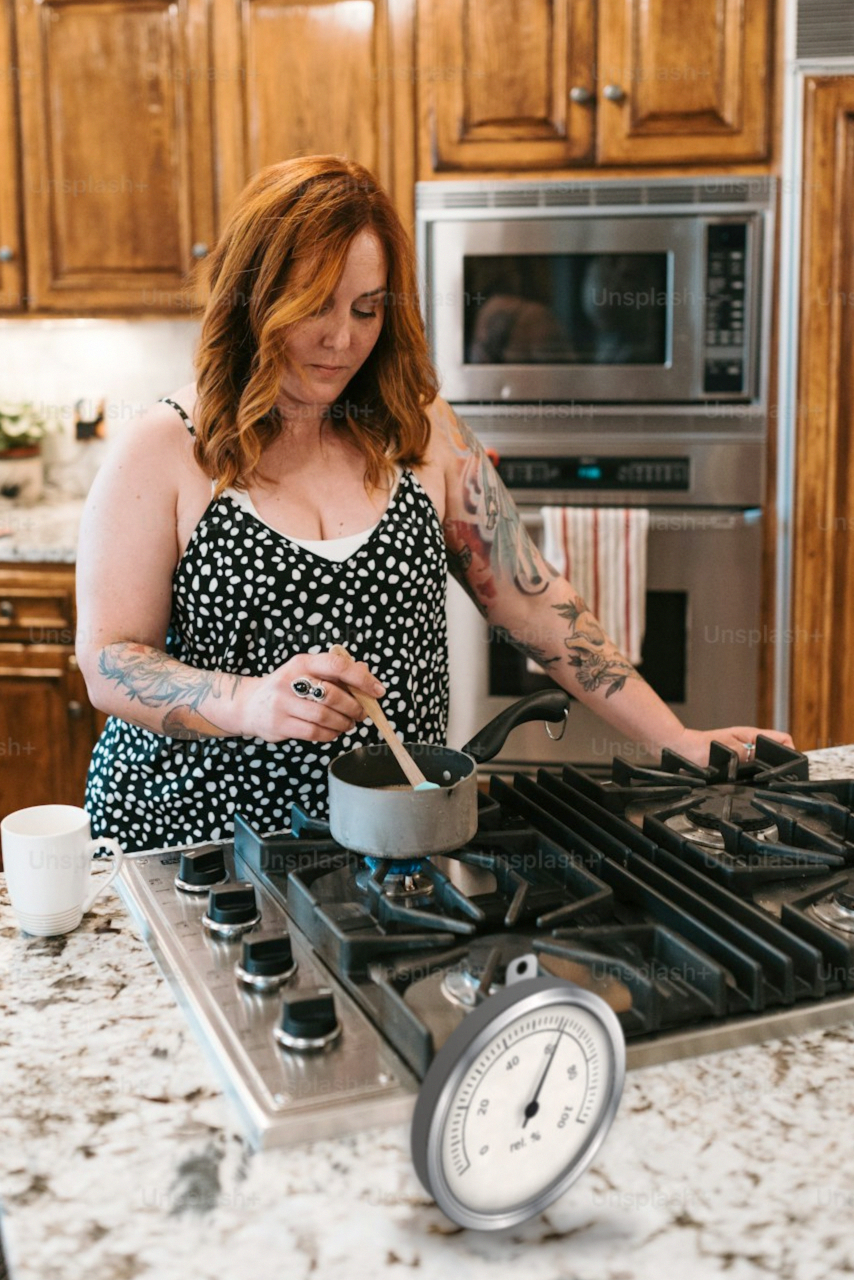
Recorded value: 60,%
